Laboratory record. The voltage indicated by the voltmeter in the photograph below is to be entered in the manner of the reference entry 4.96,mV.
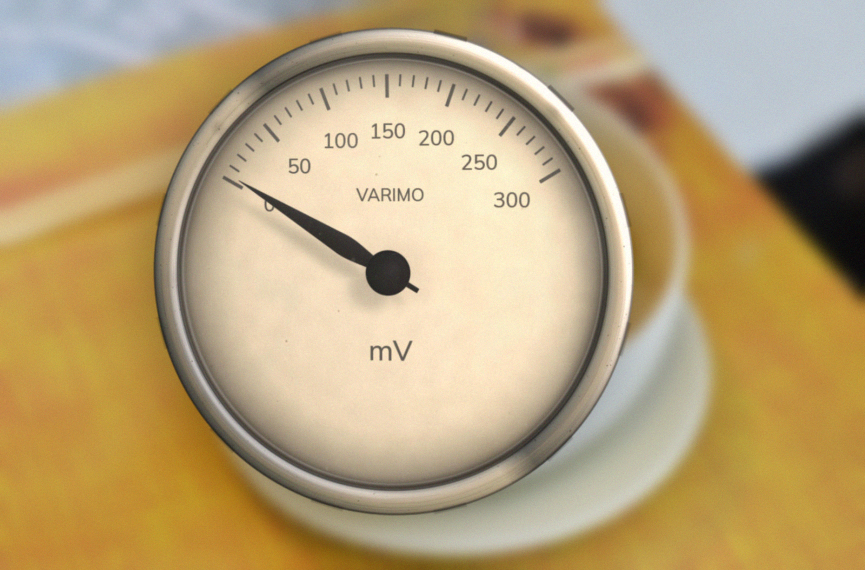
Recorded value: 5,mV
